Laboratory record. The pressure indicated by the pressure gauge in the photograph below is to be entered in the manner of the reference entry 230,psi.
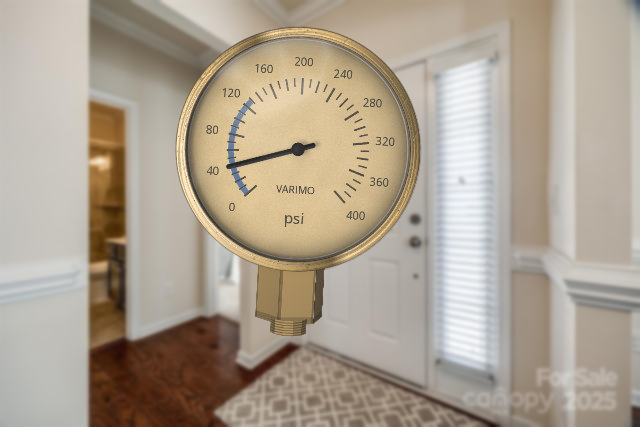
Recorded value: 40,psi
